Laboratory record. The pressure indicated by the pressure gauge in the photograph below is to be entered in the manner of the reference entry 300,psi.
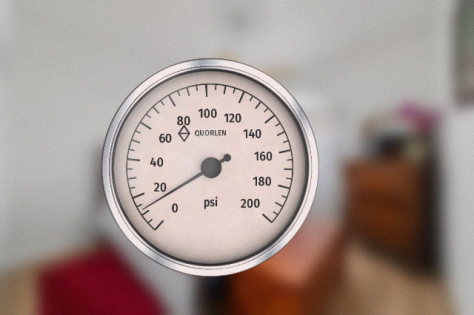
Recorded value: 12.5,psi
